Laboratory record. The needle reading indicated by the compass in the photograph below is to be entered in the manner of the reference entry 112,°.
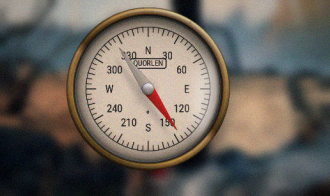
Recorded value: 145,°
